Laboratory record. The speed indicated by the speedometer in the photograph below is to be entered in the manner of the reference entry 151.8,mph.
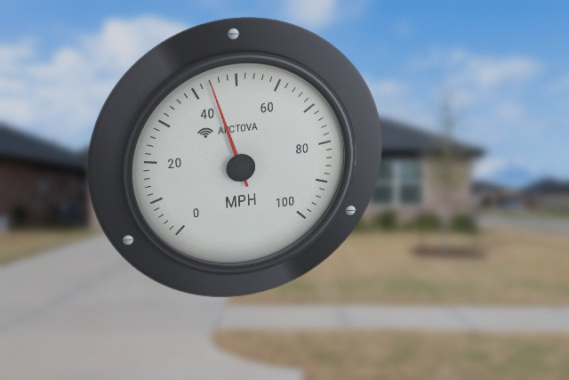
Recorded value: 44,mph
